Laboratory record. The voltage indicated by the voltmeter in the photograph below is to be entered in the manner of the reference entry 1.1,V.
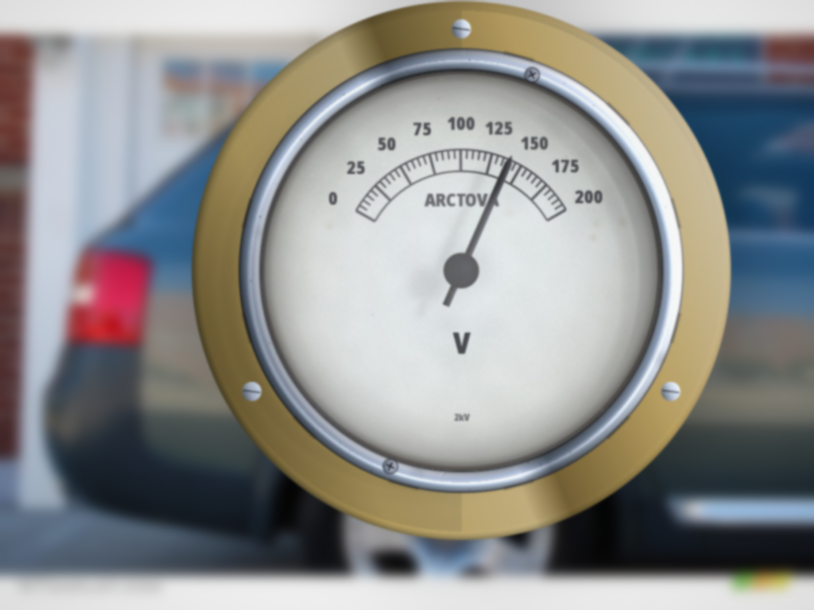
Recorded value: 140,V
